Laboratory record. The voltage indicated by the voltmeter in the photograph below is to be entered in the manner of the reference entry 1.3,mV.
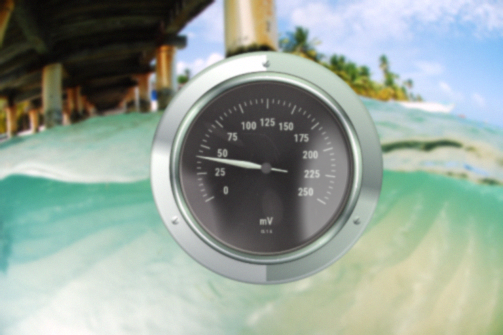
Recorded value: 40,mV
